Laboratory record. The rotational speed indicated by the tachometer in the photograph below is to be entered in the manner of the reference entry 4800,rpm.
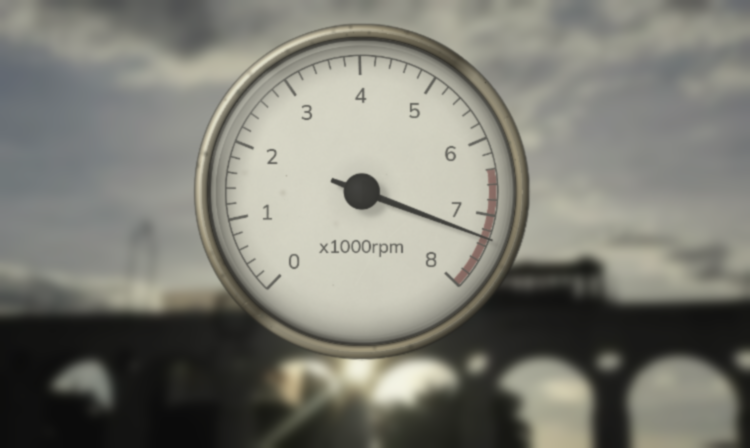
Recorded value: 7300,rpm
